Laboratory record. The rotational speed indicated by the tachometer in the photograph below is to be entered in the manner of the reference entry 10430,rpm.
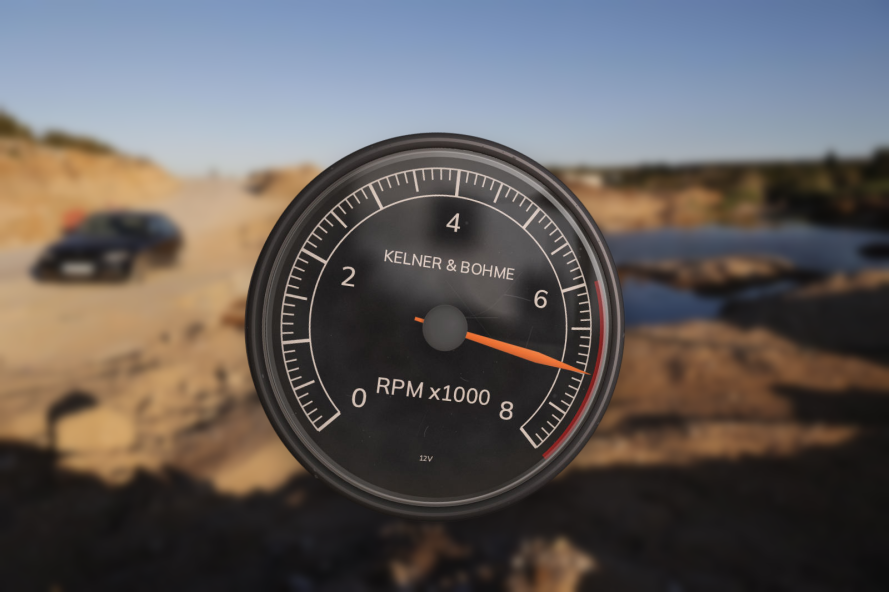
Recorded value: 7000,rpm
